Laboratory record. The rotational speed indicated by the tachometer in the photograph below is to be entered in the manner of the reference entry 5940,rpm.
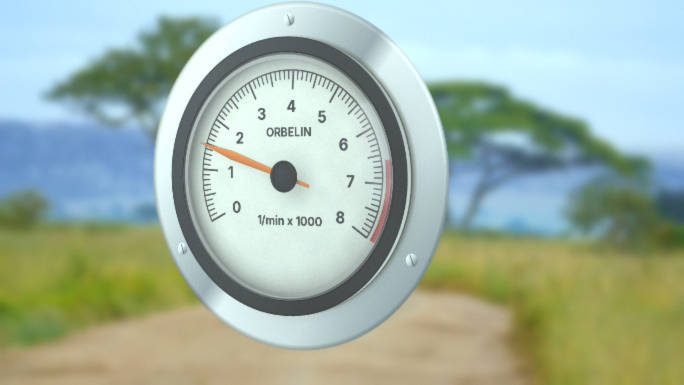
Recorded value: 1500,rpm
